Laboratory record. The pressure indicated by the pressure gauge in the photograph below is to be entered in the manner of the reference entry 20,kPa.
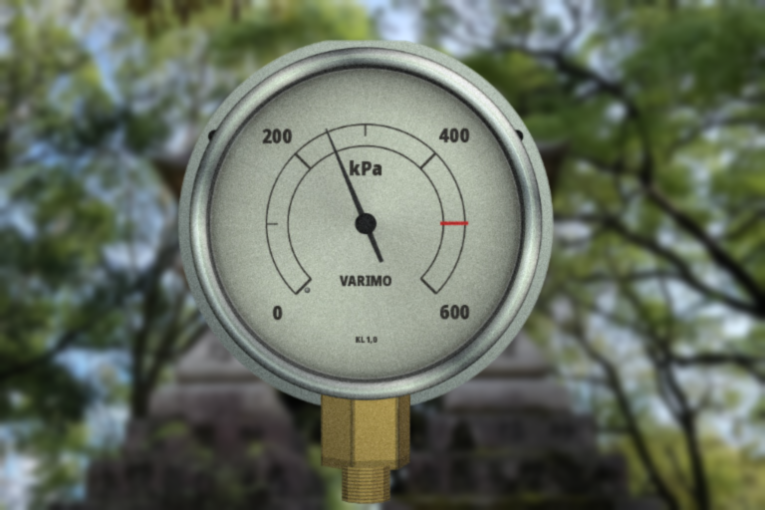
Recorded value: 250,kPa
